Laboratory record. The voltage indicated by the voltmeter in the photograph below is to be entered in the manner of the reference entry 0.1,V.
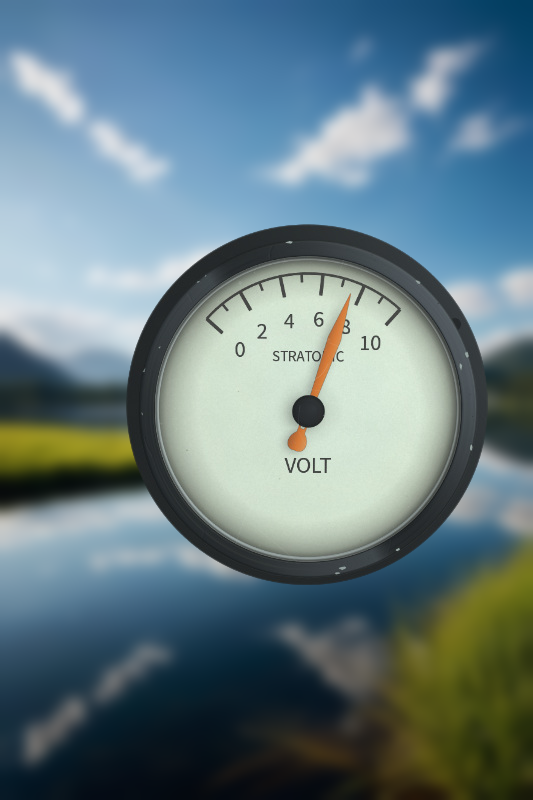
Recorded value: 7.5,V
